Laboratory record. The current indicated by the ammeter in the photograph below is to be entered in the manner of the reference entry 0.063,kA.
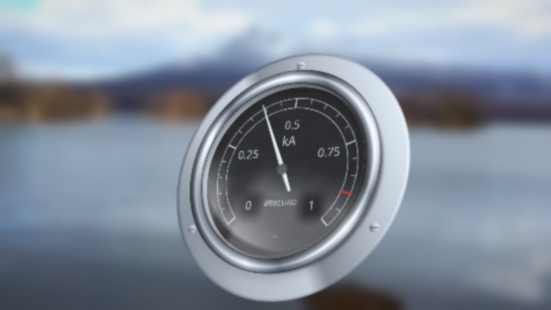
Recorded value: 0.4,kA
